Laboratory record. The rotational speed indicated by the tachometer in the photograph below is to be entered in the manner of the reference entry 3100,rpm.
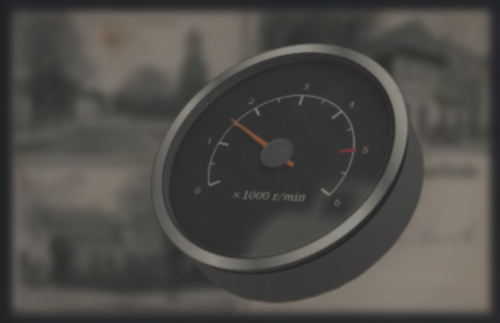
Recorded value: 1500,rpm
